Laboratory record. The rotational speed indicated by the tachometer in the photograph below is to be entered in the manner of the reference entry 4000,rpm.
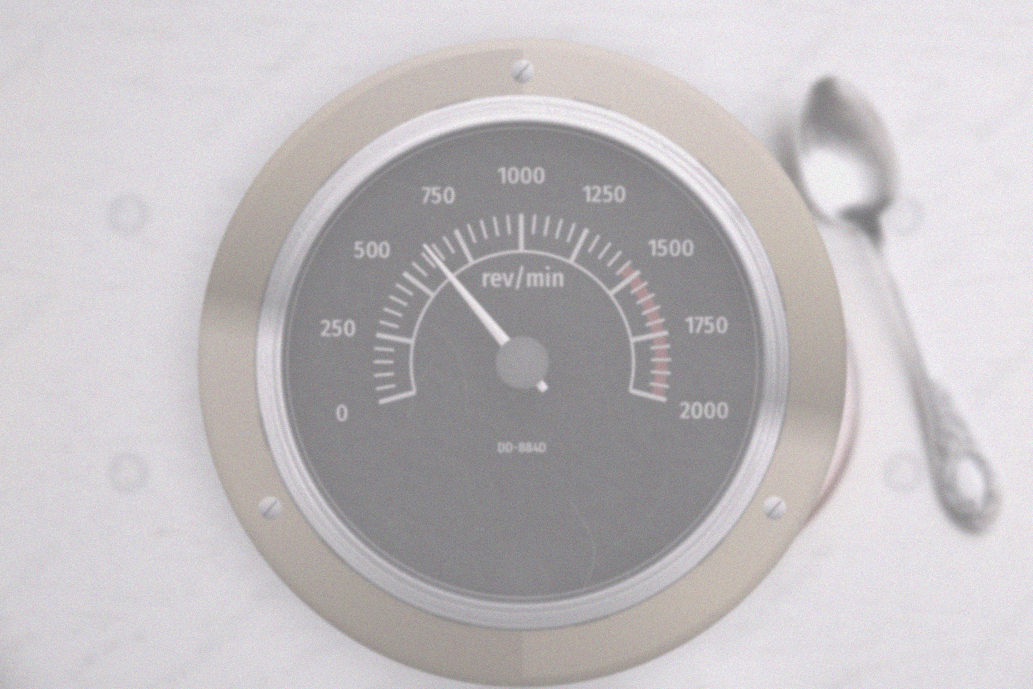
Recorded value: 625,rpm
